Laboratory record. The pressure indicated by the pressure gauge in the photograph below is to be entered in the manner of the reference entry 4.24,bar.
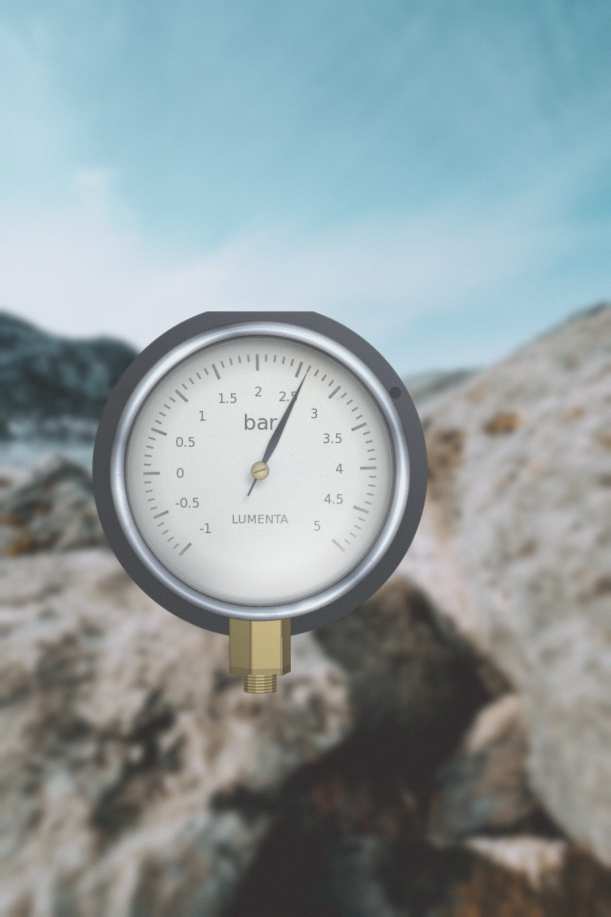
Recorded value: 2.6,bar
